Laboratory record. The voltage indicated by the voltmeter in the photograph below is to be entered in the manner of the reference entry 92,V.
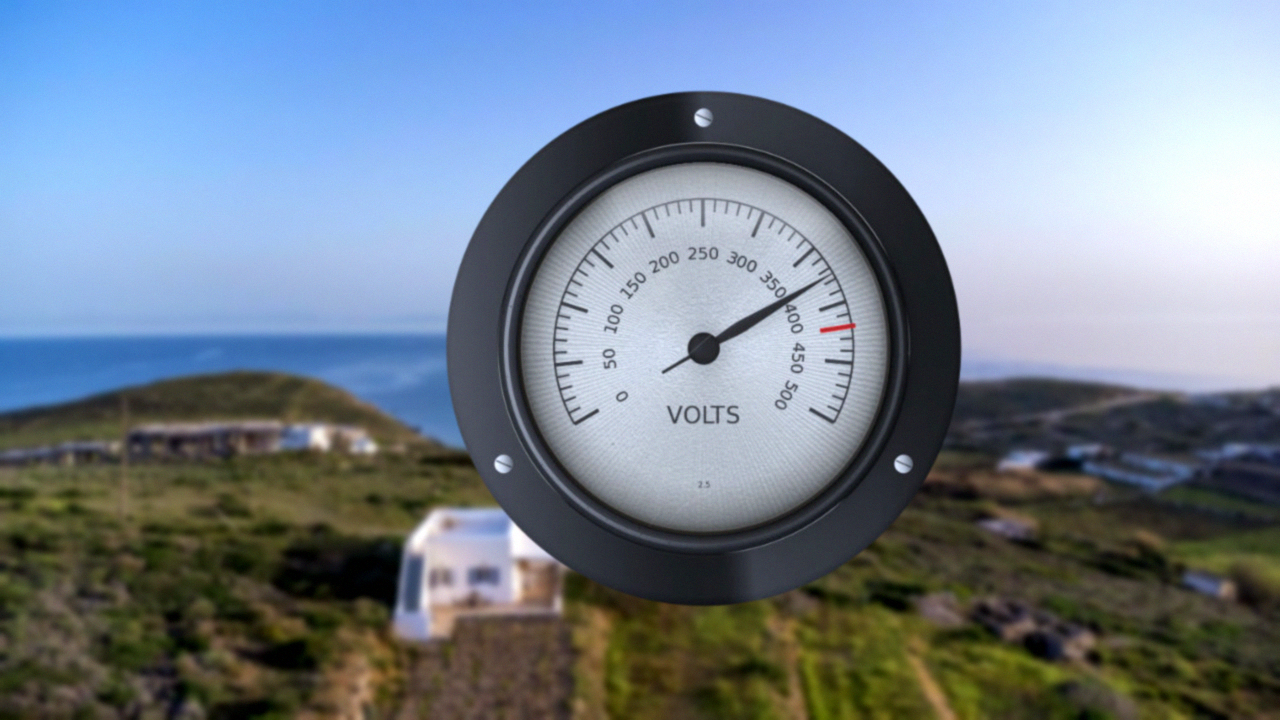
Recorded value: 375,V
